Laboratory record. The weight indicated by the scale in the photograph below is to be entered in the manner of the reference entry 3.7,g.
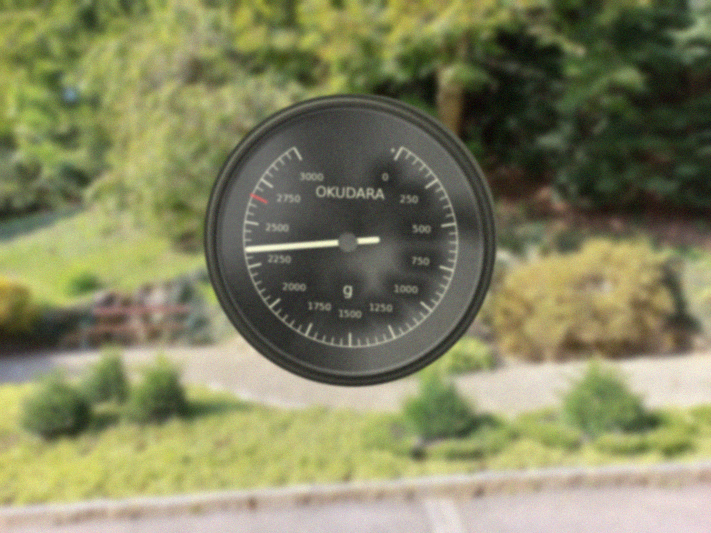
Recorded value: 2350,g
